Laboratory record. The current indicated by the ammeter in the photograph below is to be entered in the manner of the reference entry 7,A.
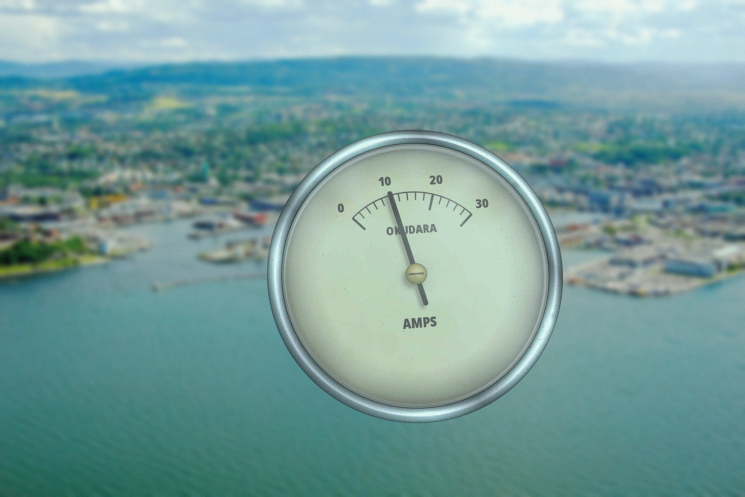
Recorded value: 10,A
